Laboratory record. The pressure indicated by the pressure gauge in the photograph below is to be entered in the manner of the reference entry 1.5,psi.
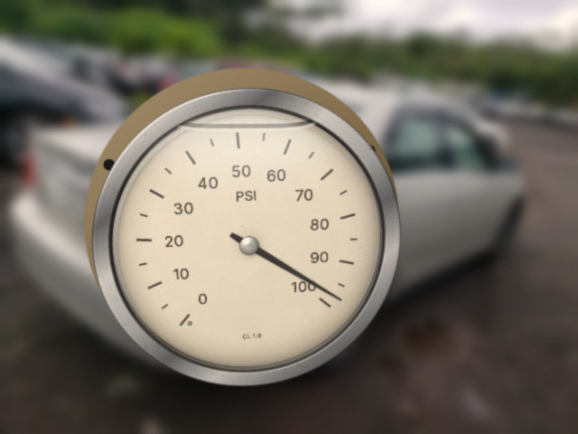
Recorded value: 97.5,psi
